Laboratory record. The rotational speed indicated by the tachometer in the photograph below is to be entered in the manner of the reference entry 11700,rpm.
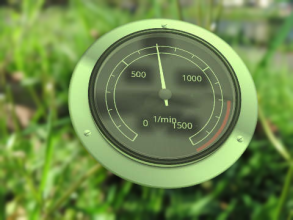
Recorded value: 700,rpm
